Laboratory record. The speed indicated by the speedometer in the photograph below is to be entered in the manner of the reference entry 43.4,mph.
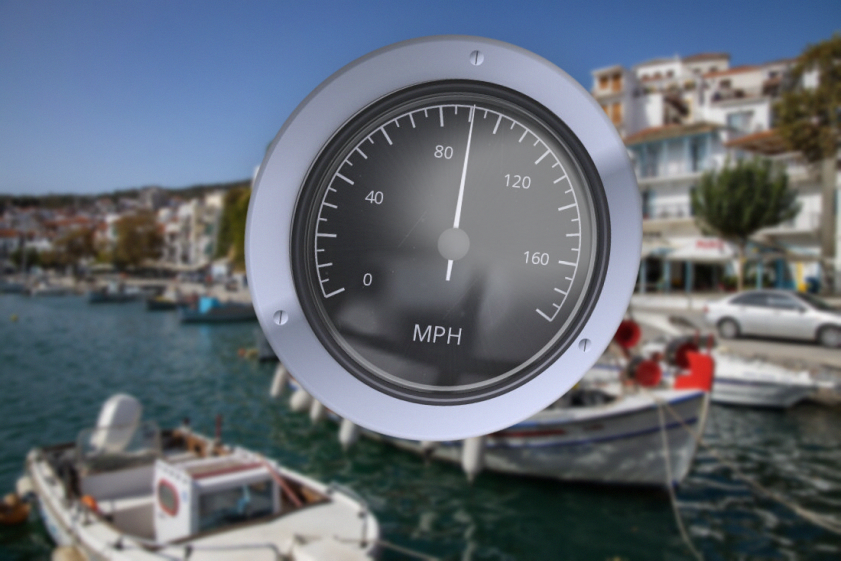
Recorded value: 90,mph
